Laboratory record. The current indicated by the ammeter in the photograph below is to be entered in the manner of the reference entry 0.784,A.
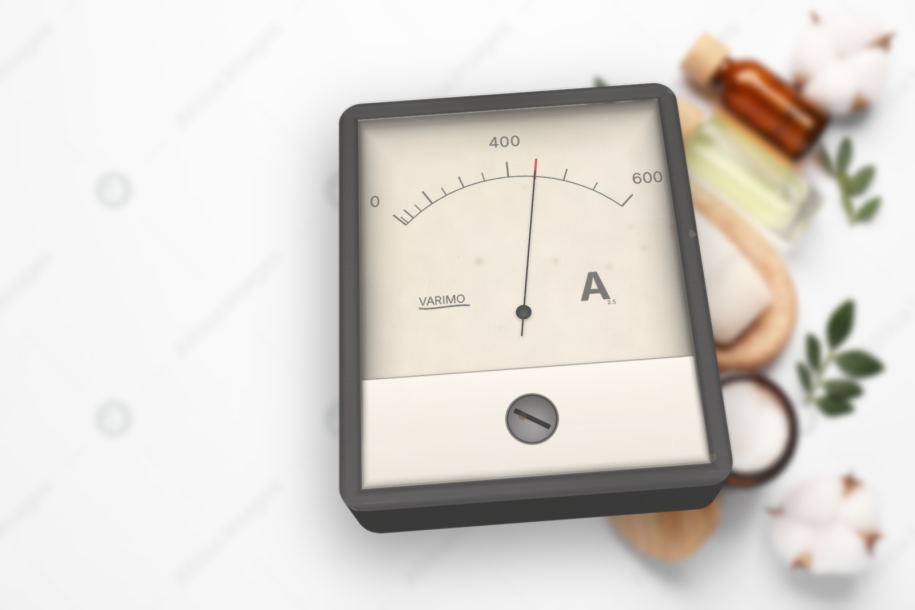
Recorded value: 450,A
